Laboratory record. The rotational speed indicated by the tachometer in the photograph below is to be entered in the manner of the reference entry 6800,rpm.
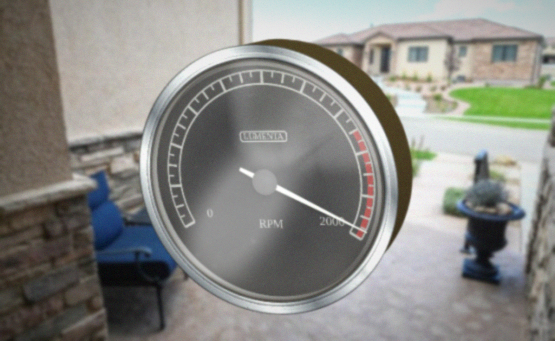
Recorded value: 1950,rpm
